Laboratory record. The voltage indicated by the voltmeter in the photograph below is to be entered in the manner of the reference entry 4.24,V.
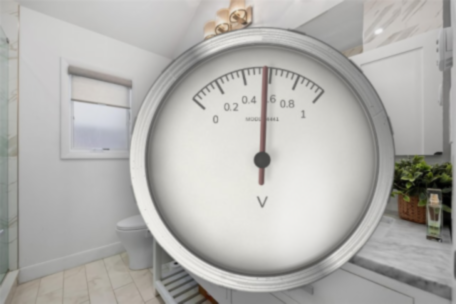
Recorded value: 0.56,V
